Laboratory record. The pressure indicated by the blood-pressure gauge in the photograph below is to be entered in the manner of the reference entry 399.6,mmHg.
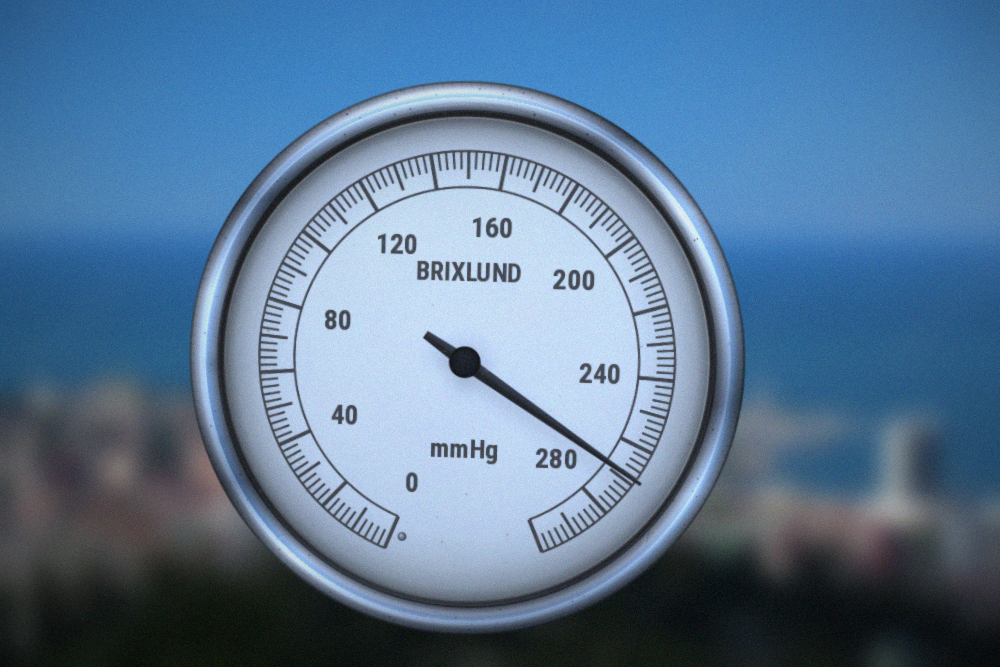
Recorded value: 268,mmHg
